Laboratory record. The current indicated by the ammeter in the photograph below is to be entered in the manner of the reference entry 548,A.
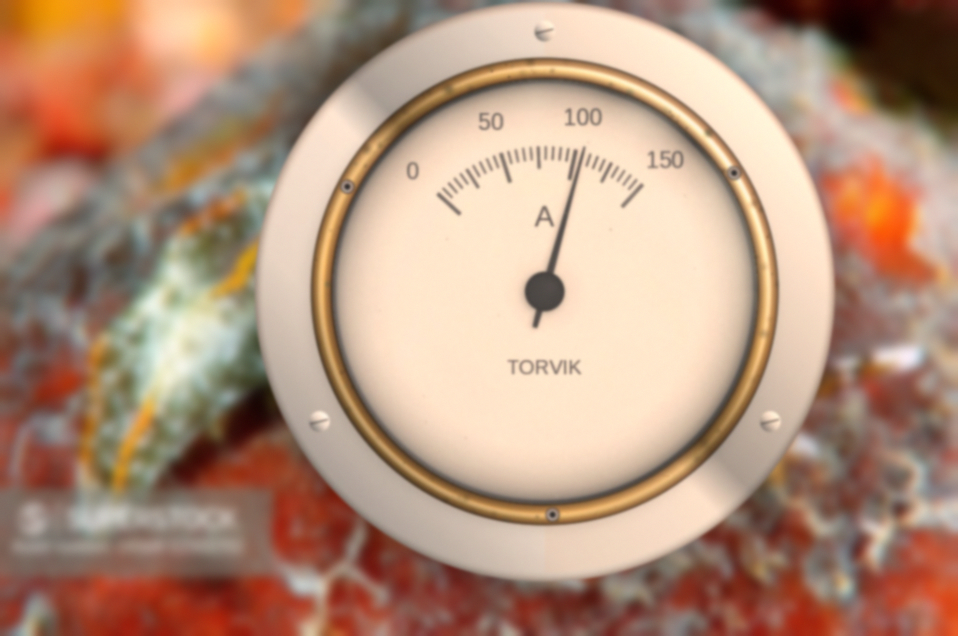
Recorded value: 105,A
